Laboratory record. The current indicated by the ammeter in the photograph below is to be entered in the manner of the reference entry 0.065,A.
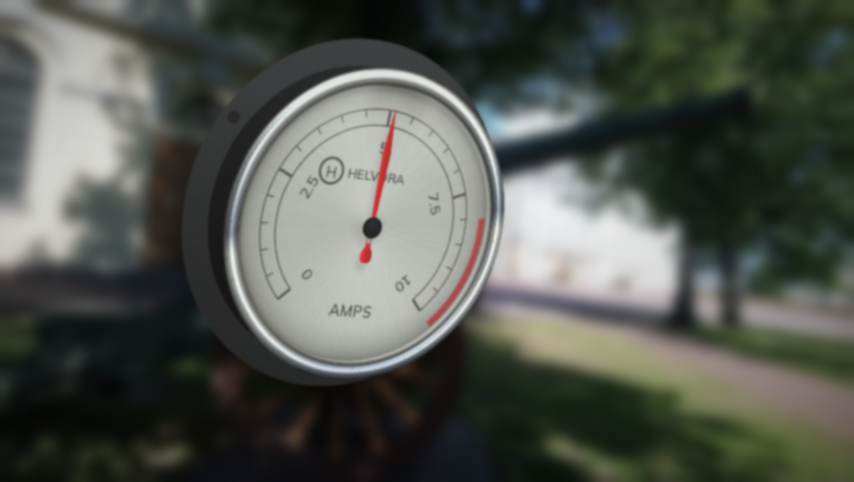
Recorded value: 5,A
